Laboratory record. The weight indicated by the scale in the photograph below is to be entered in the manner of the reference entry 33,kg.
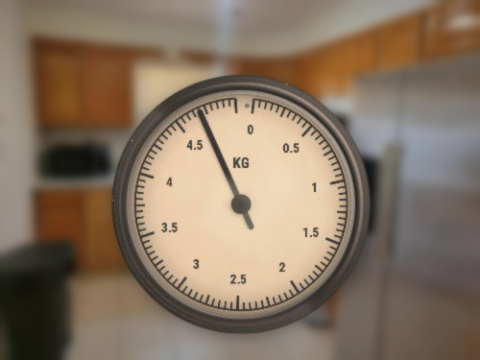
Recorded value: 4.7,kg
